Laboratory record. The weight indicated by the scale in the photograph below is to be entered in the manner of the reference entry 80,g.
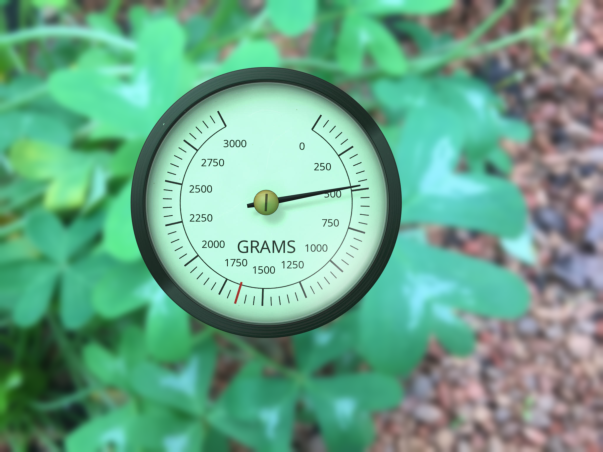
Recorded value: 475,g
